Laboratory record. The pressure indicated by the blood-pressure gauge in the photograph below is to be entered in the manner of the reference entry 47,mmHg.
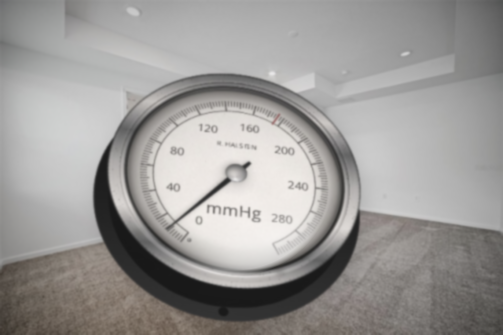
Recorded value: 10,mmHg
